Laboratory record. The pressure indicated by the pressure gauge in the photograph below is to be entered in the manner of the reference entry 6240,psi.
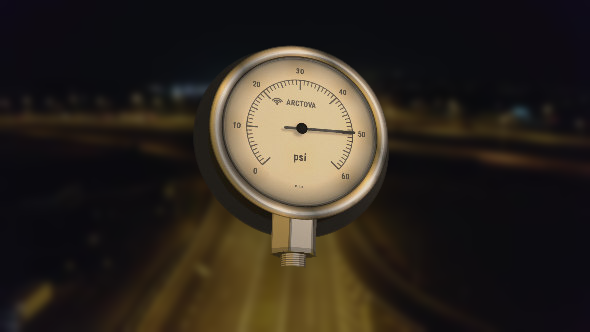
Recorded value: 50,psi
